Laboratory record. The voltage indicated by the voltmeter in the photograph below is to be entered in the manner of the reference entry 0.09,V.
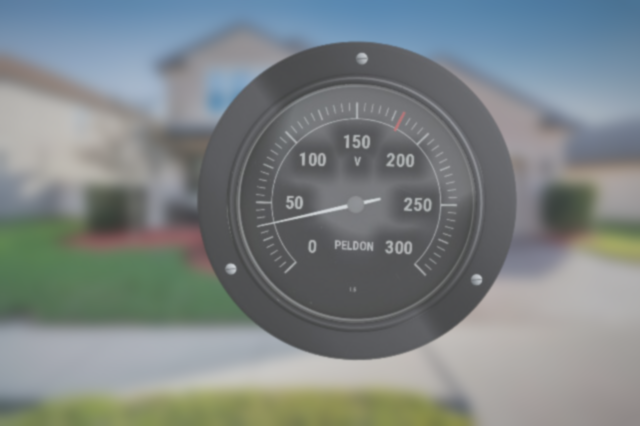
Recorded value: 35,V
